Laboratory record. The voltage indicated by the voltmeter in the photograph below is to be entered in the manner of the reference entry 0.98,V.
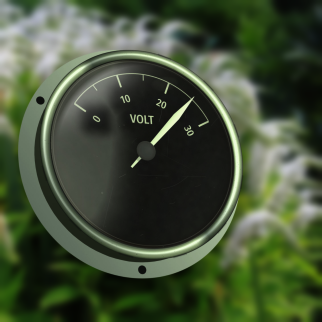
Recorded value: 25,V
